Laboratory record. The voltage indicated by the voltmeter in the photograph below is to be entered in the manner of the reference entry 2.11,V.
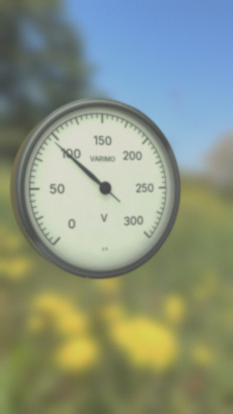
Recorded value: 95,V
